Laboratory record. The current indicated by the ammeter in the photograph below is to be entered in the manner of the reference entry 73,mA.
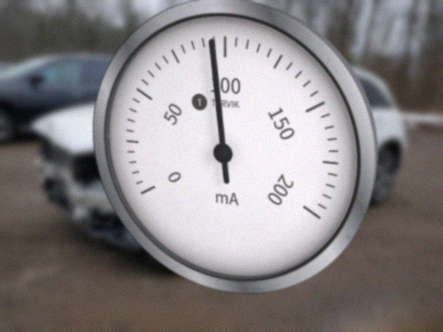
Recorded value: 95,mA
